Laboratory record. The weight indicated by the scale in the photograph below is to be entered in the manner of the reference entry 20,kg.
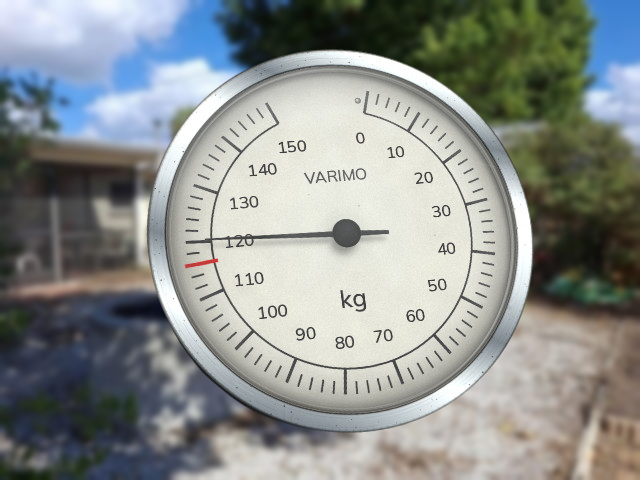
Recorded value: 120,kg
